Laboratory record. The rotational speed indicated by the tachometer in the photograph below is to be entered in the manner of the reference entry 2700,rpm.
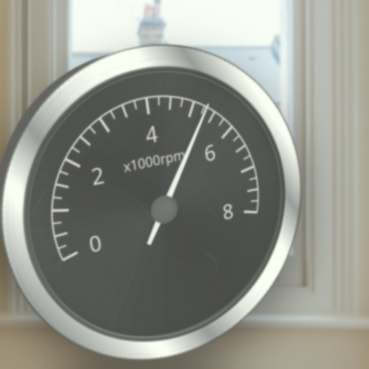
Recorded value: 5250,rpm
